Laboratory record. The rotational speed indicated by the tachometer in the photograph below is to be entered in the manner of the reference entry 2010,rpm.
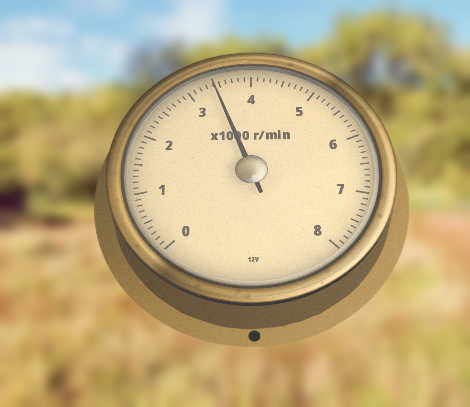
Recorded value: 3400,rpm
